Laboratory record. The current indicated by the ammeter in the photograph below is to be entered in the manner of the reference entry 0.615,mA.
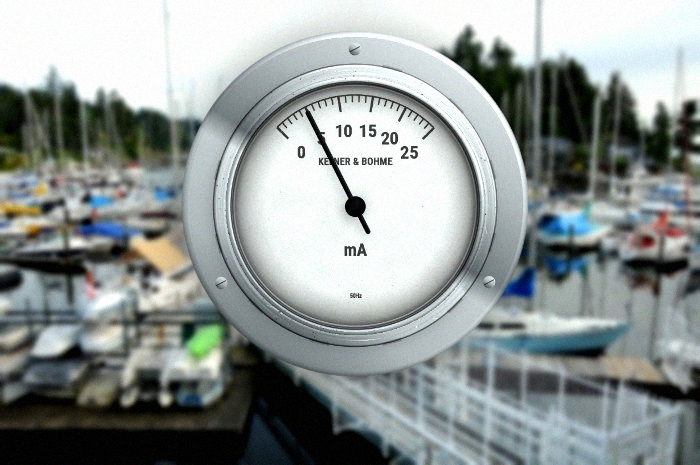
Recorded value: 5,mA
